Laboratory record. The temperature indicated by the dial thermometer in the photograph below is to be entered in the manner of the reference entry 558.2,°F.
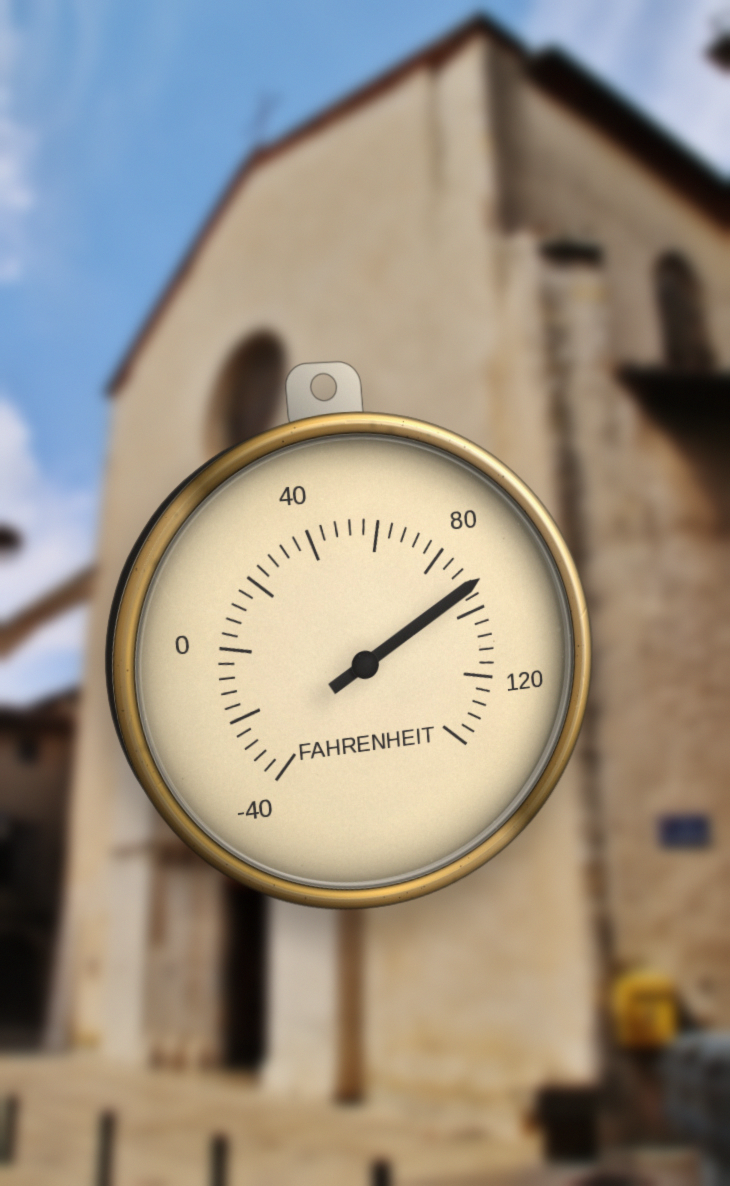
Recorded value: 92,°F
